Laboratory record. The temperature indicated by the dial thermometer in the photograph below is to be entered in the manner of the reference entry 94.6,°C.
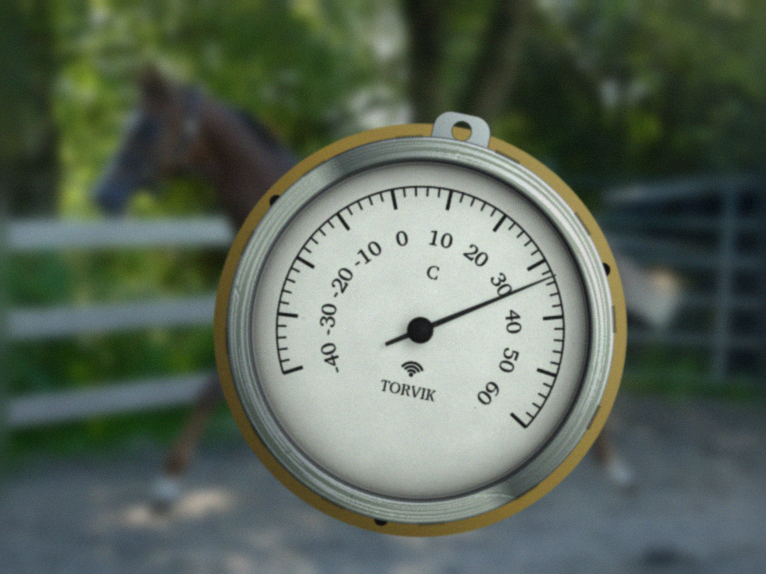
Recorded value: 33,°C
